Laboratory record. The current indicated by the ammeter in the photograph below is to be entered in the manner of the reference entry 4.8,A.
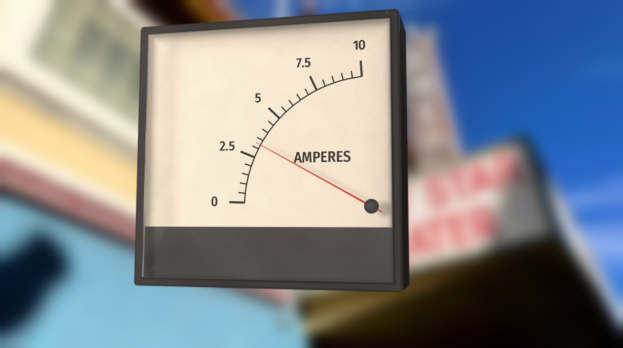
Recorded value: 3.25,A
